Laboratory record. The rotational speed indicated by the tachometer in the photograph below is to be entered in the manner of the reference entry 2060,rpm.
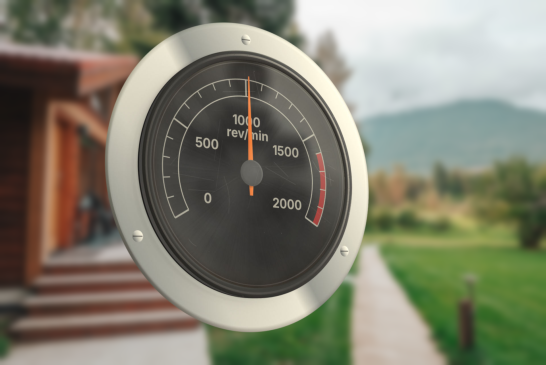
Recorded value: 1000,rpm
